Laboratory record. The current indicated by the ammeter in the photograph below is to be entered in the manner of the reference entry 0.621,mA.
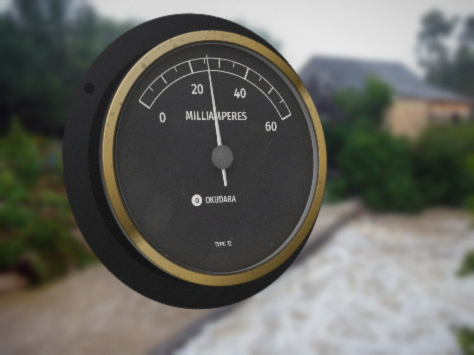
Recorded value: 25,mA
